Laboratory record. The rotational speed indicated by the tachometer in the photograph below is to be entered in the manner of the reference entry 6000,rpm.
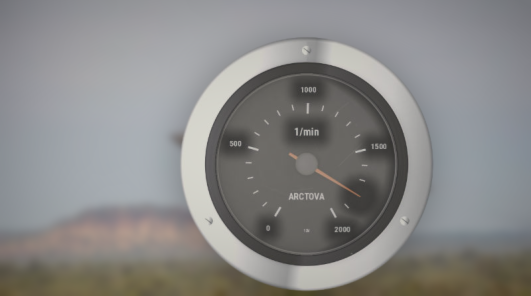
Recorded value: 1800,rpm
